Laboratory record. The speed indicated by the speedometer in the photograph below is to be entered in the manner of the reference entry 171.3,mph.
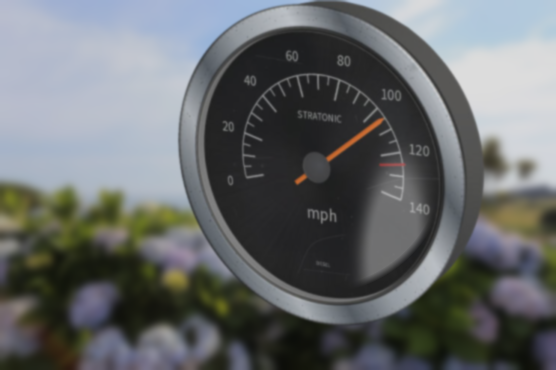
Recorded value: 105,mph
